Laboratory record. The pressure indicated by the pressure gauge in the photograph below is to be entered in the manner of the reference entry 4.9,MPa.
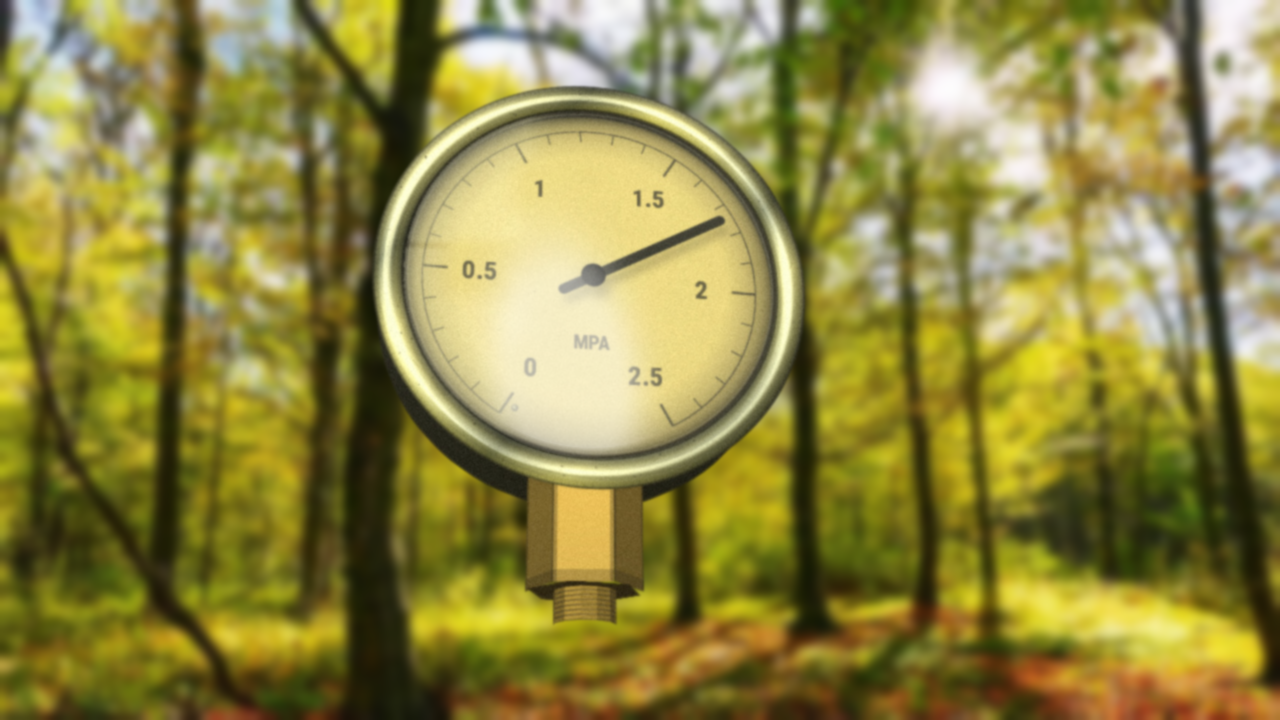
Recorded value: 1.75,MPa
